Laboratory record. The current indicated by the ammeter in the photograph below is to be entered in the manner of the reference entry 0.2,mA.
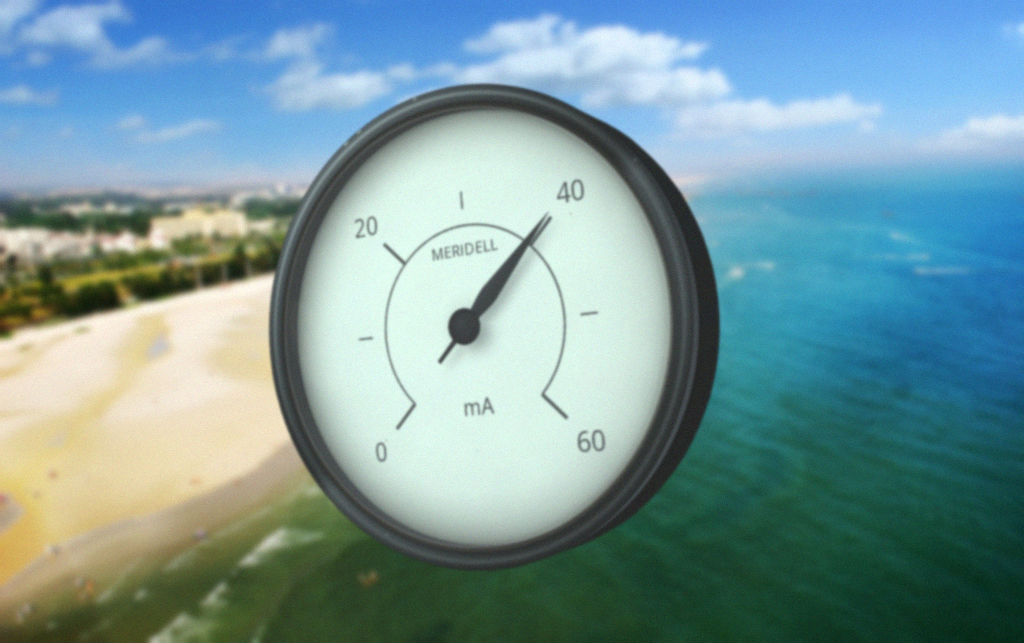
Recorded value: 40,mA
